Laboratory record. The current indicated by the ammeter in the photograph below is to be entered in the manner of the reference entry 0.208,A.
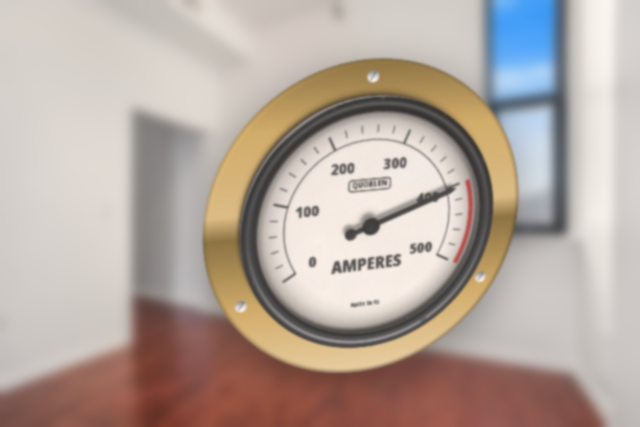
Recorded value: 400,A
